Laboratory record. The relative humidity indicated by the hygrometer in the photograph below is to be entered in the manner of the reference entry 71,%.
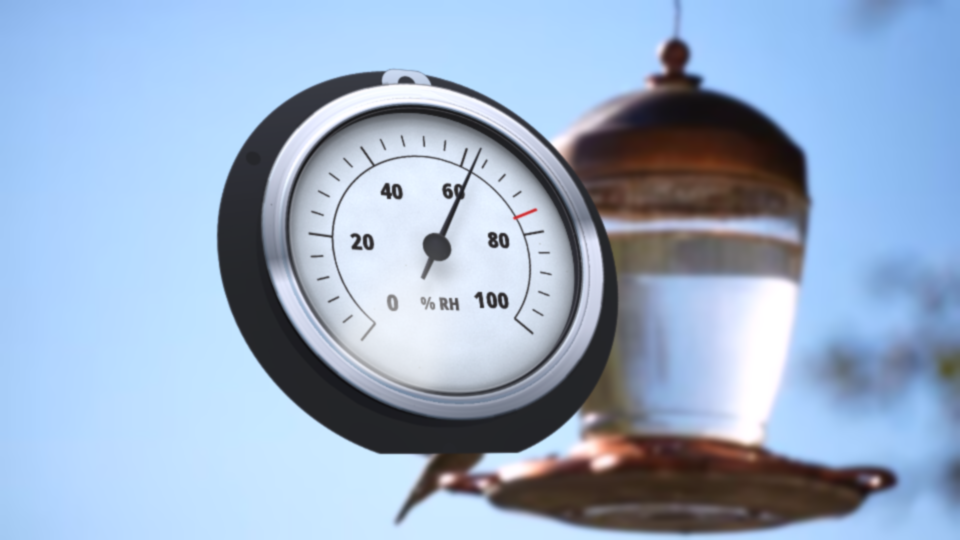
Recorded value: 62,%
